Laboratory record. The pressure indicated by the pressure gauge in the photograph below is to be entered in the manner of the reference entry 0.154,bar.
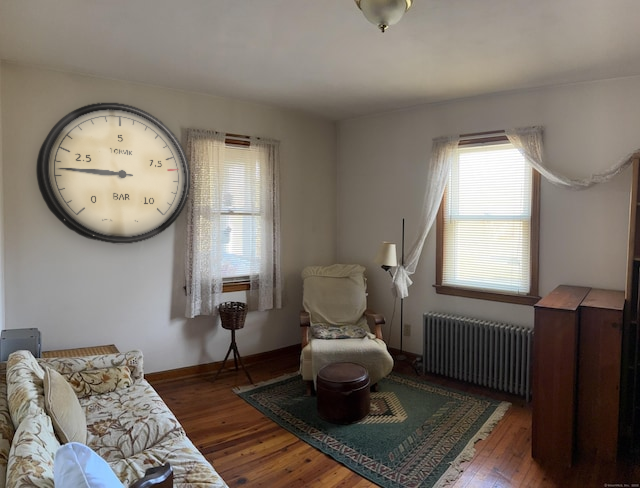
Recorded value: 1.75,bar
